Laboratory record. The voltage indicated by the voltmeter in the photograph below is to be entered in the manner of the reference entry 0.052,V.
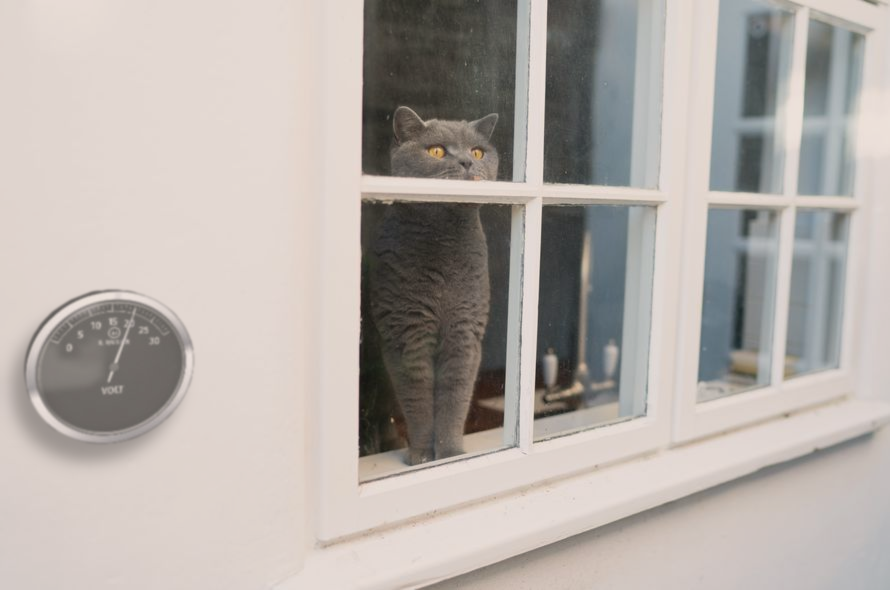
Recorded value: 20,V
